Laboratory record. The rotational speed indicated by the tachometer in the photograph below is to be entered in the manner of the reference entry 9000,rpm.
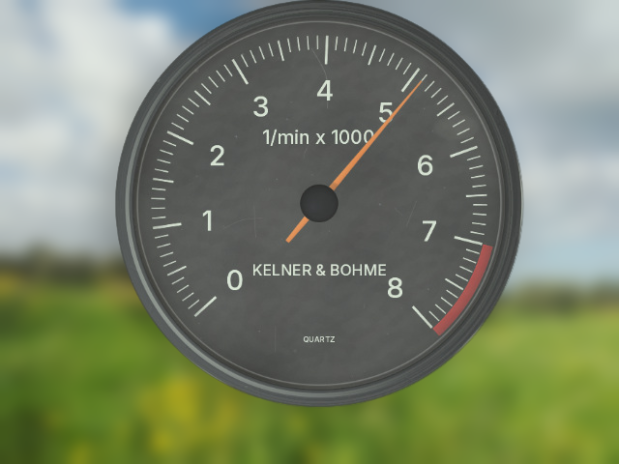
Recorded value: 5100,rpm
